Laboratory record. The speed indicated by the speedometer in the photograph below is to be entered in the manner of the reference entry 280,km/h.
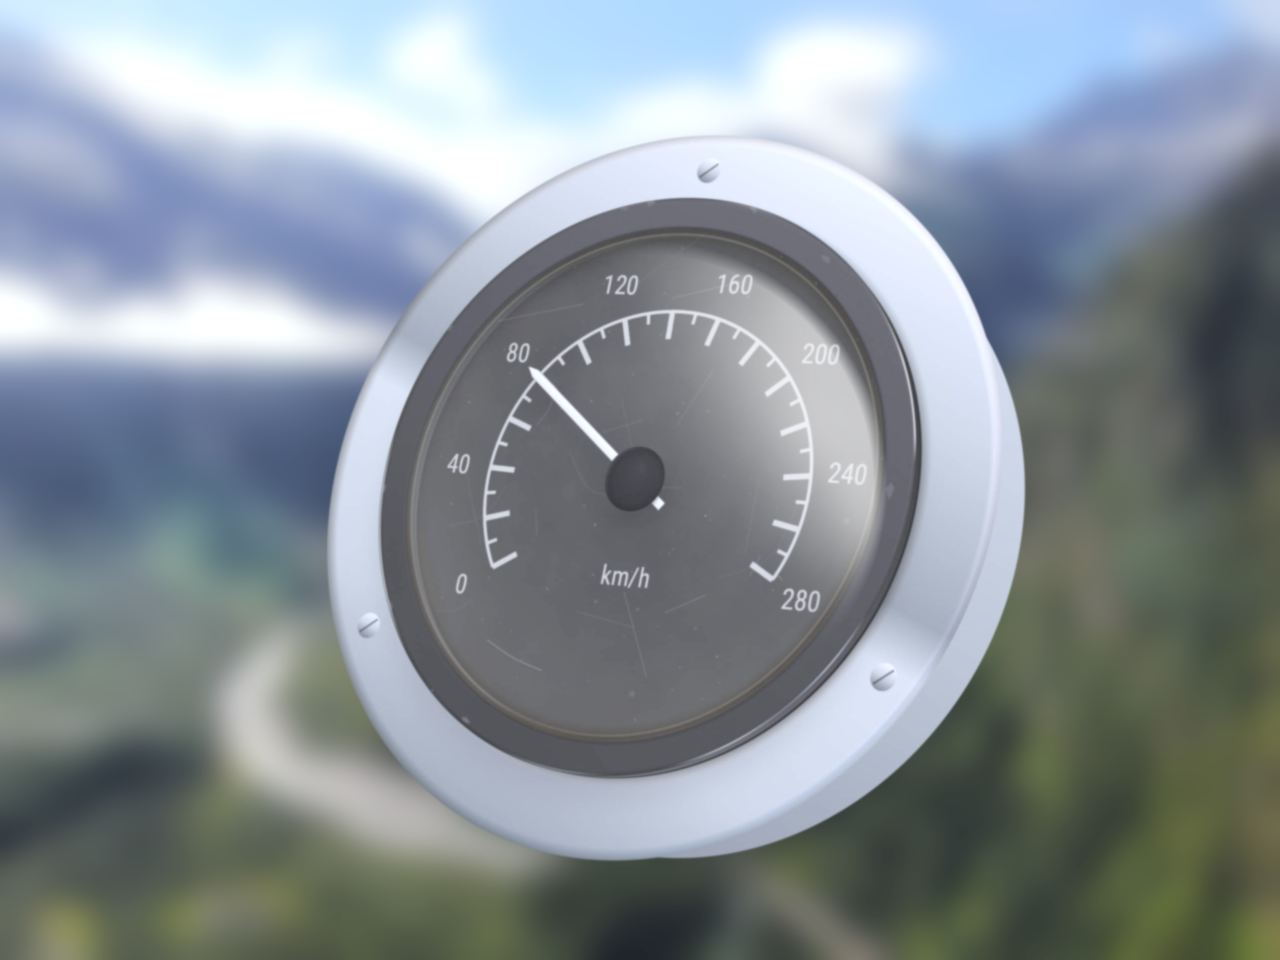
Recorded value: 80,km/h
